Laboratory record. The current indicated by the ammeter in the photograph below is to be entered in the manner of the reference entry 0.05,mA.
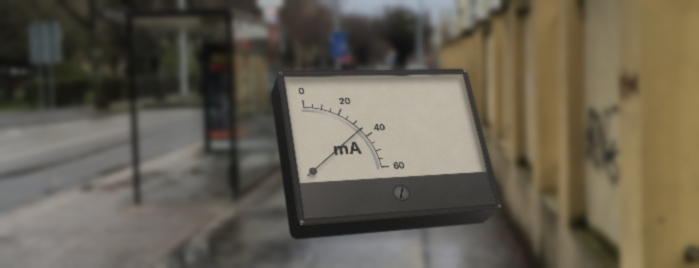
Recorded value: 35,mA
